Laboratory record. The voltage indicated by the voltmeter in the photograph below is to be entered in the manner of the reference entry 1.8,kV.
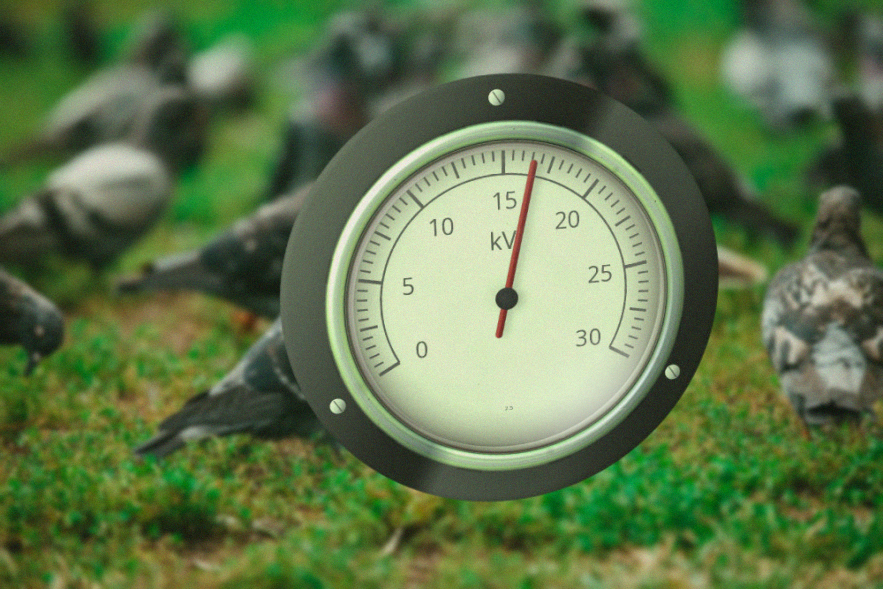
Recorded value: 16.5,kV
